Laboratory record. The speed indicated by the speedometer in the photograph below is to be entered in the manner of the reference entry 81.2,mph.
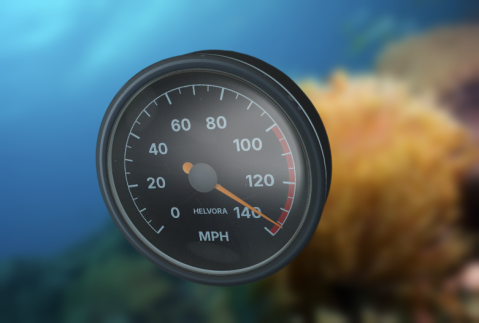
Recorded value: 135,mph
